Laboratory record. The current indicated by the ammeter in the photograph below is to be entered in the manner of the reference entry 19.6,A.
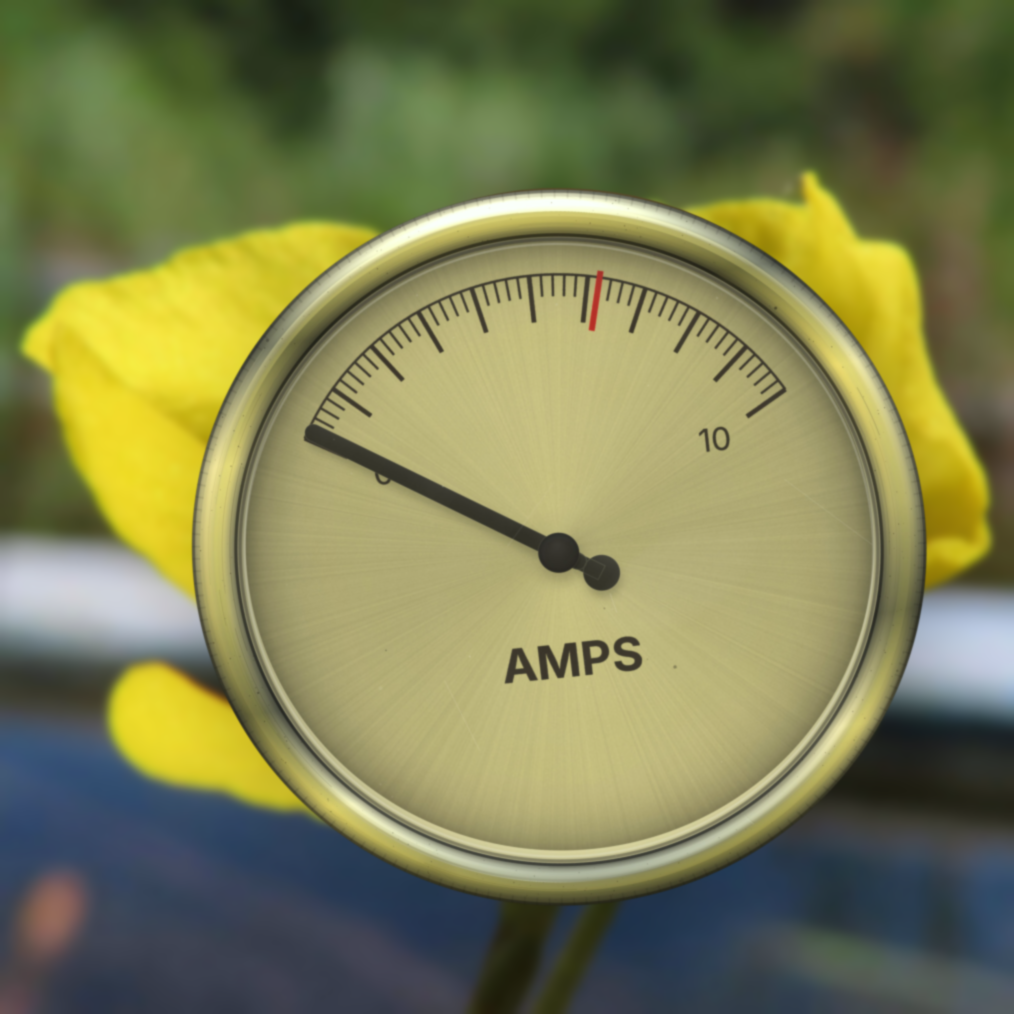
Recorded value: 0.2,A
